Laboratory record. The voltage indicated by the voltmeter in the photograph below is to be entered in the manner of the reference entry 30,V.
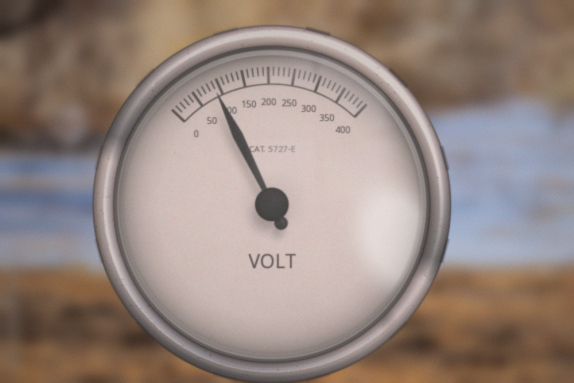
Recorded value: 90,V
